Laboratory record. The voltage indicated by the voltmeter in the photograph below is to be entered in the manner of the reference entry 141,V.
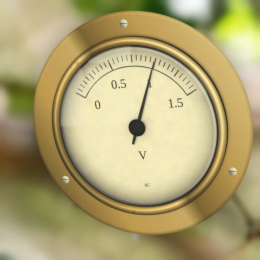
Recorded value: 1,V
